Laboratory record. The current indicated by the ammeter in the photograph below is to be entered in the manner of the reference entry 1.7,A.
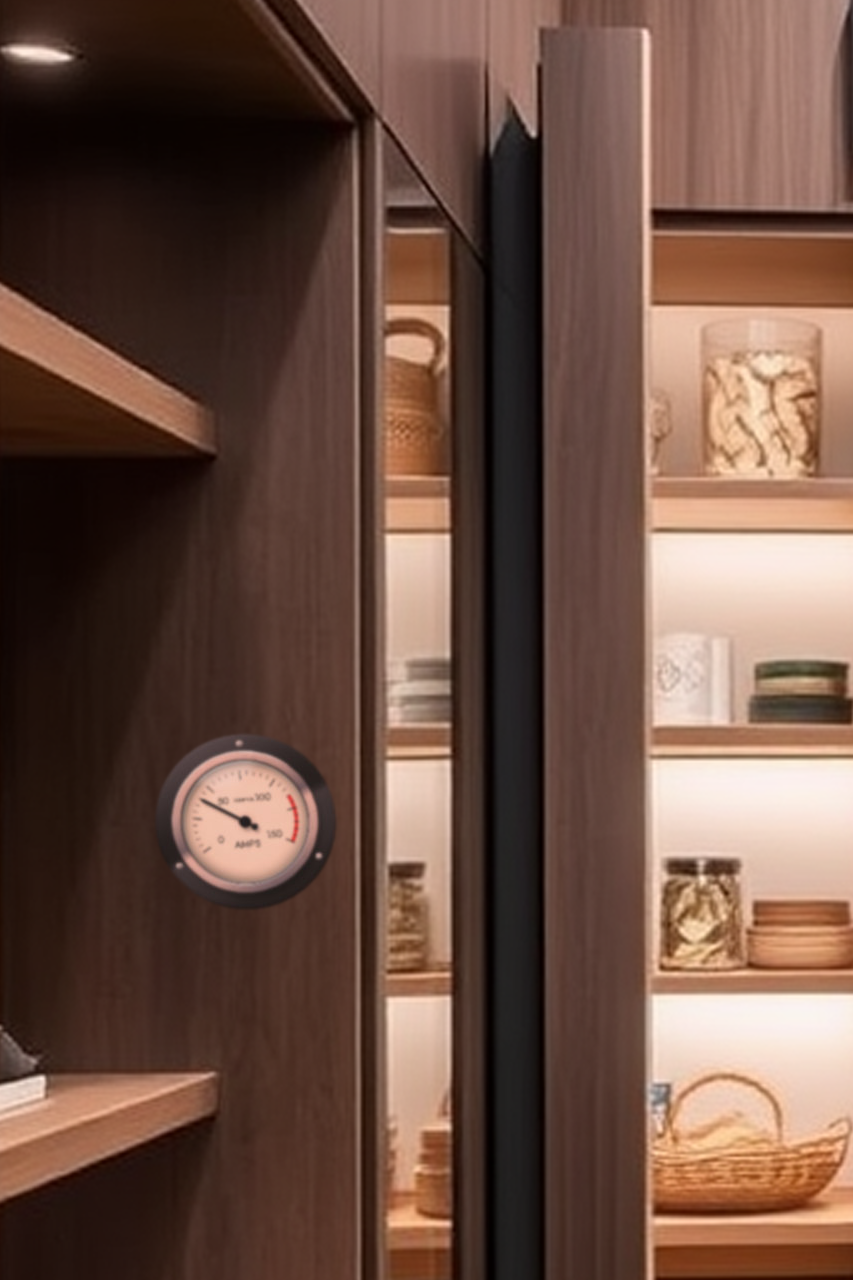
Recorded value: 40,A
